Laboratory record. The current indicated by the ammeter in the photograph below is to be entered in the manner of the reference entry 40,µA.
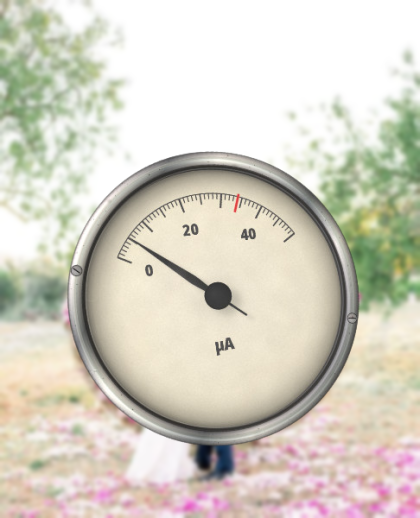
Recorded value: 5,µA
